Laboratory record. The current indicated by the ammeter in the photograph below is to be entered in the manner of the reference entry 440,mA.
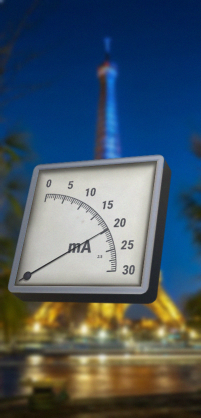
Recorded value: 20,mA
